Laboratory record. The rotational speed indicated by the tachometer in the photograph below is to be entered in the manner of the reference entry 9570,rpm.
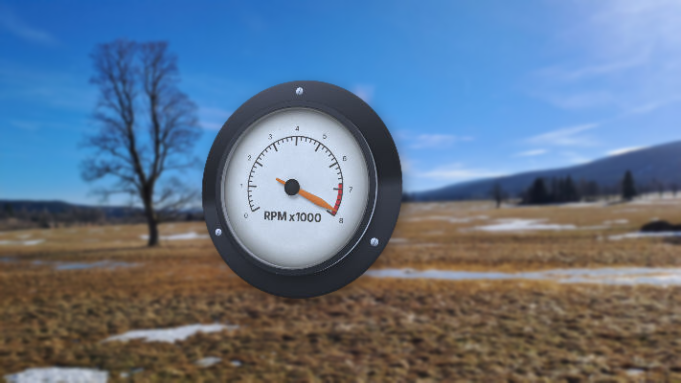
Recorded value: 7800,rpm
